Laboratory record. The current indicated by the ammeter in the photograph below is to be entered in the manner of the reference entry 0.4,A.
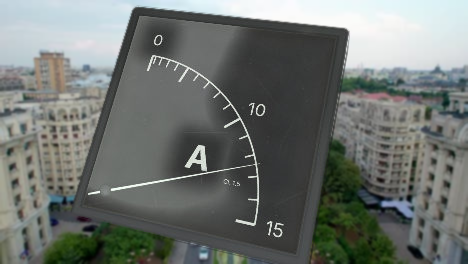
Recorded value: 12.5,A
